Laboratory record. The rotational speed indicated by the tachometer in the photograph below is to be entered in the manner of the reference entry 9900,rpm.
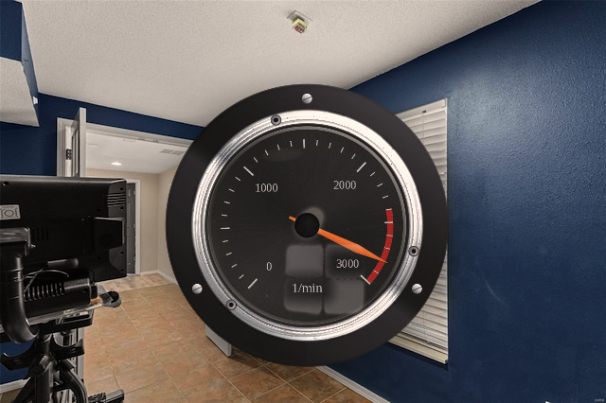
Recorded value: 2800,rpm
